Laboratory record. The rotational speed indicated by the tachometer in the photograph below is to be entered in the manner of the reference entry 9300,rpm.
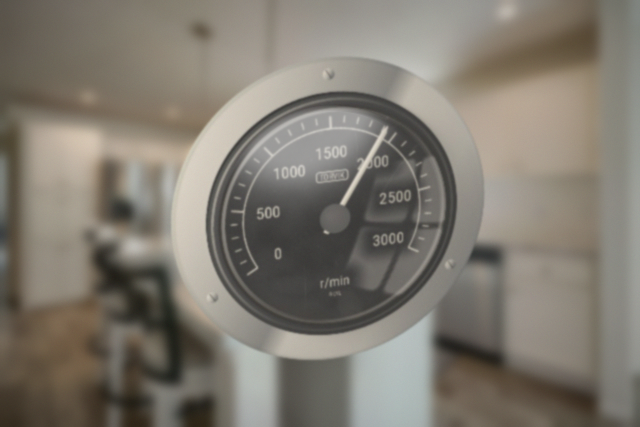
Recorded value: 1900,rpm
